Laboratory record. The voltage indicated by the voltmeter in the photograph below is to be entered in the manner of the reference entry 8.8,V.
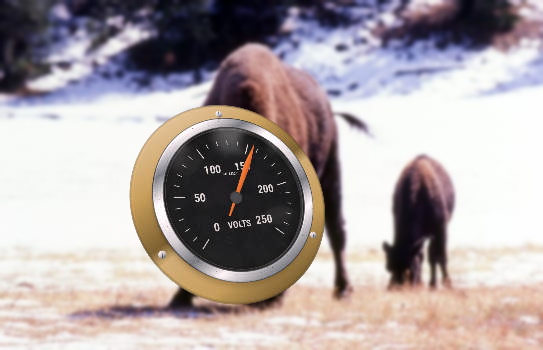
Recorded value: 155,V
